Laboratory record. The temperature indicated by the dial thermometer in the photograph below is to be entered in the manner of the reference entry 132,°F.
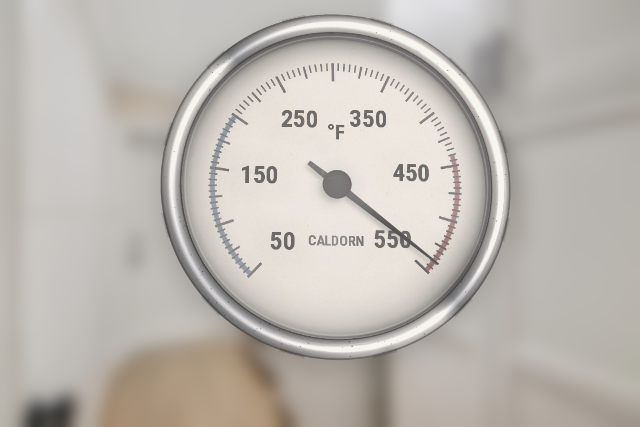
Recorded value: 540,°F
